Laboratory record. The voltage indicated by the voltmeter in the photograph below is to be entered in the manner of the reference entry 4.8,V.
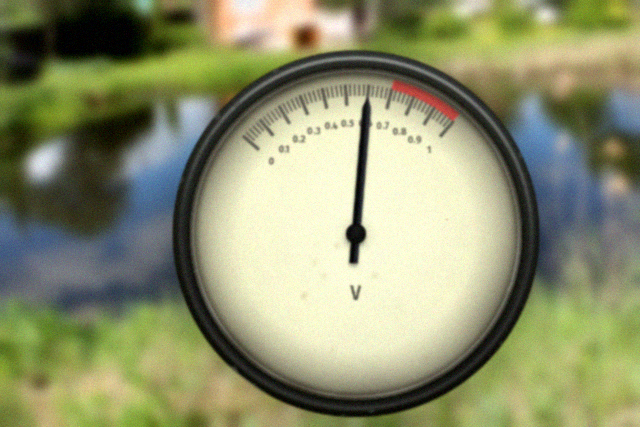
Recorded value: 0.6,V
